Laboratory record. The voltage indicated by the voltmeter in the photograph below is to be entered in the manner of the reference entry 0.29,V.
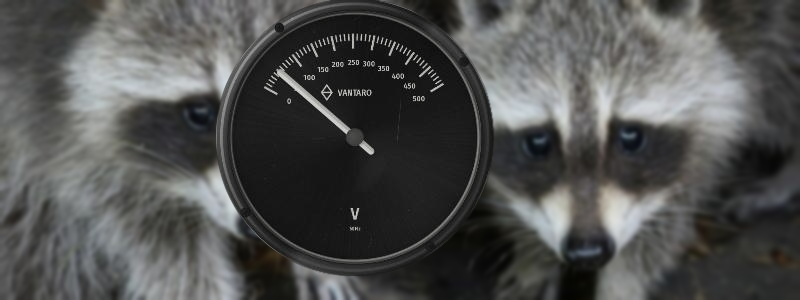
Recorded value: 50,V
